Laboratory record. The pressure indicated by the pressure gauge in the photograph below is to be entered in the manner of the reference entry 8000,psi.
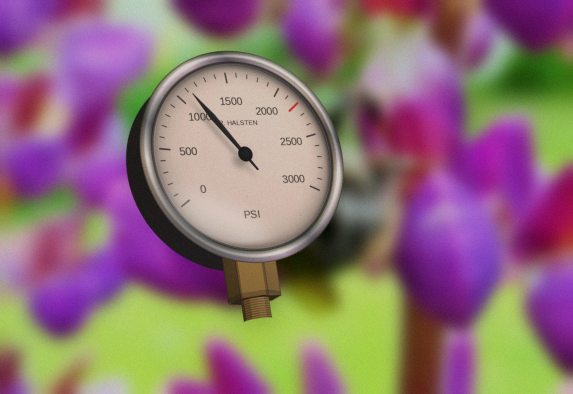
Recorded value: 1100,psi
